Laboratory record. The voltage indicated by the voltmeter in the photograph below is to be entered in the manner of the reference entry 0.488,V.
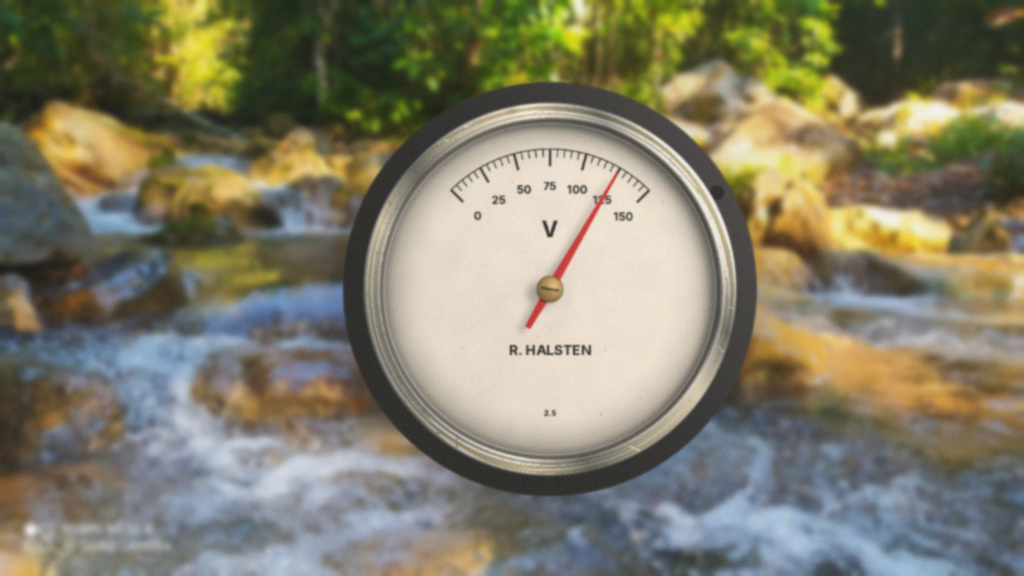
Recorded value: 125,V
